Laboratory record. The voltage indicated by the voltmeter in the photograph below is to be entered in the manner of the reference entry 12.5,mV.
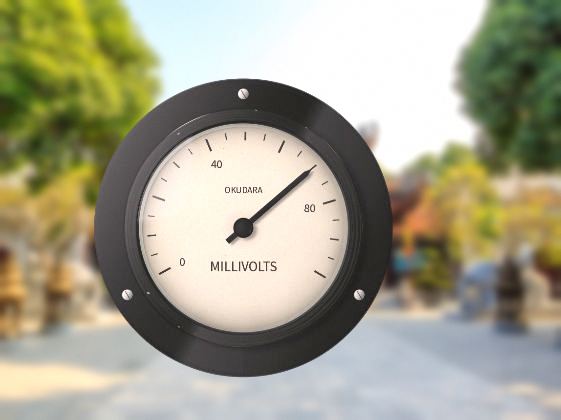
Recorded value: 70,mV
